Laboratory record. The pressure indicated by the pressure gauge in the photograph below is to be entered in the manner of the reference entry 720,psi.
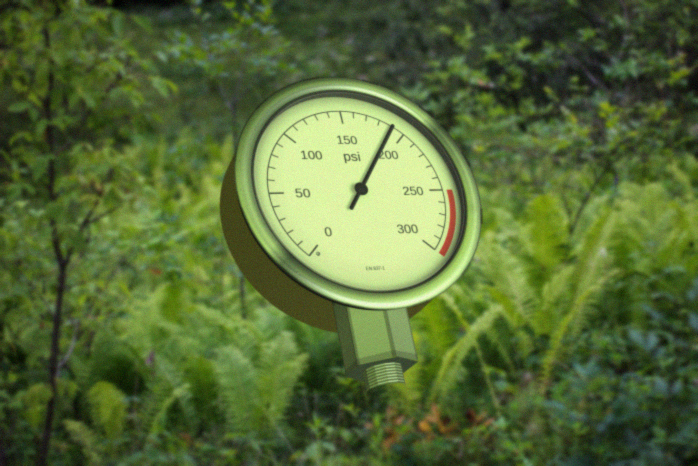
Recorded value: 190,psi
